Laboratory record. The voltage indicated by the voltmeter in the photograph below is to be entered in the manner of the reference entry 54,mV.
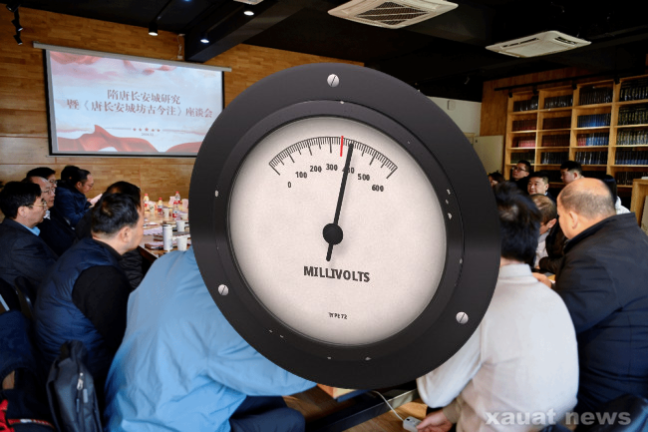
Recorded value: 400,mV
